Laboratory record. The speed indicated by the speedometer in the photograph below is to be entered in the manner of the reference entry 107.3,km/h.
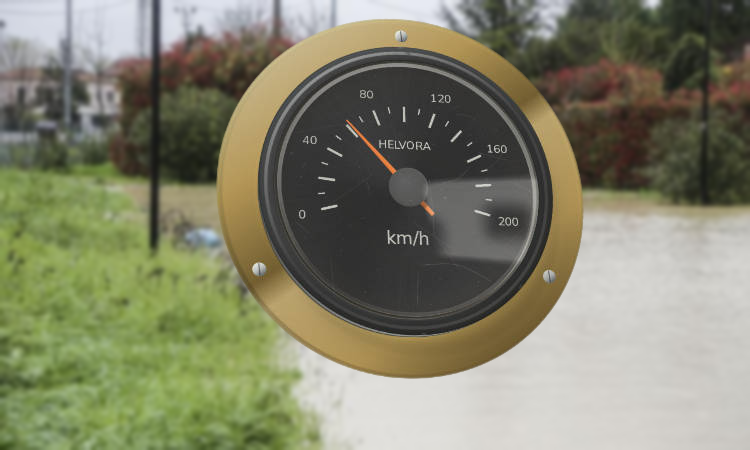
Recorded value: 60,km/h
